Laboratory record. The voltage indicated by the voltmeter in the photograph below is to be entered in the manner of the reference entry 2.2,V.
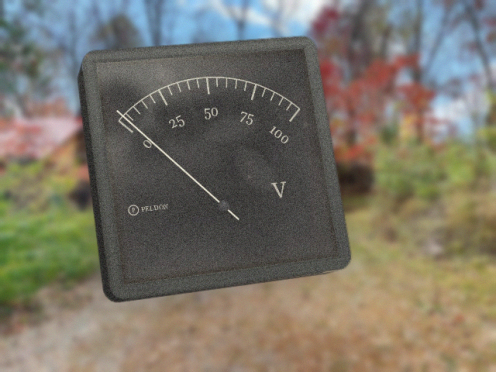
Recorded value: 2.5,V
